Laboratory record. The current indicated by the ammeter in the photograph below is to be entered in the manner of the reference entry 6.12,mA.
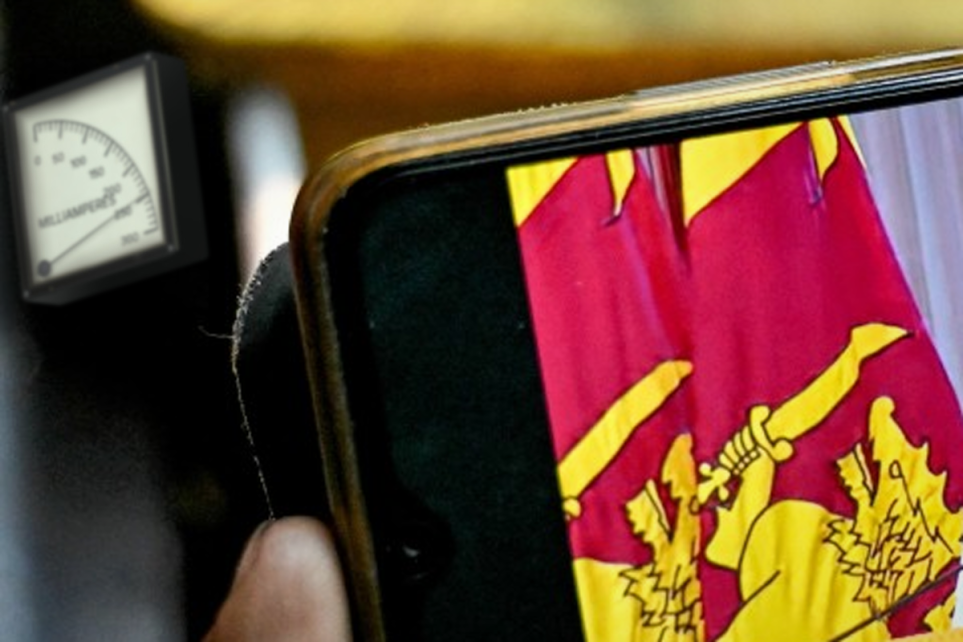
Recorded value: 250,mA
